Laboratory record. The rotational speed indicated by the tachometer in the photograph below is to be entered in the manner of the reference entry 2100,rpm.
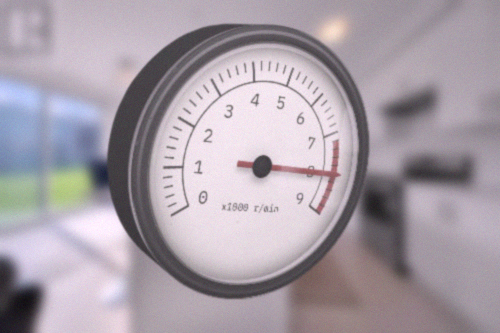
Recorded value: 8000,rpm
